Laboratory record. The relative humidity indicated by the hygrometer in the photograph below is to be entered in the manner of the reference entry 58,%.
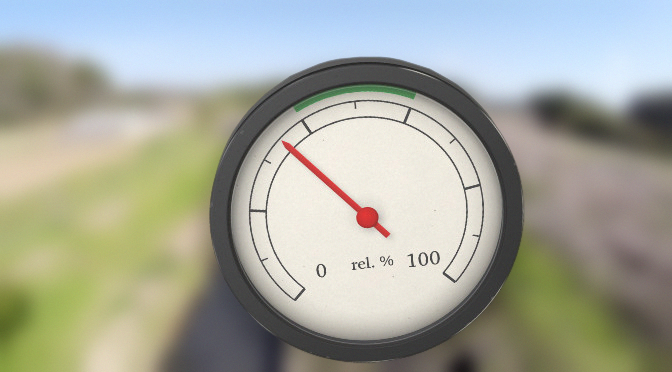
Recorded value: 35,%
